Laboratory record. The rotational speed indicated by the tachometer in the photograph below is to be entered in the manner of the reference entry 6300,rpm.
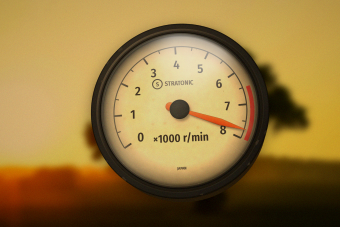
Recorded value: 7750,rpm
